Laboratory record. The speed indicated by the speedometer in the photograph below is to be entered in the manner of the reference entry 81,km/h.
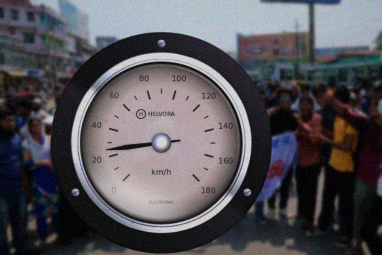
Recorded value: 25,km/h
